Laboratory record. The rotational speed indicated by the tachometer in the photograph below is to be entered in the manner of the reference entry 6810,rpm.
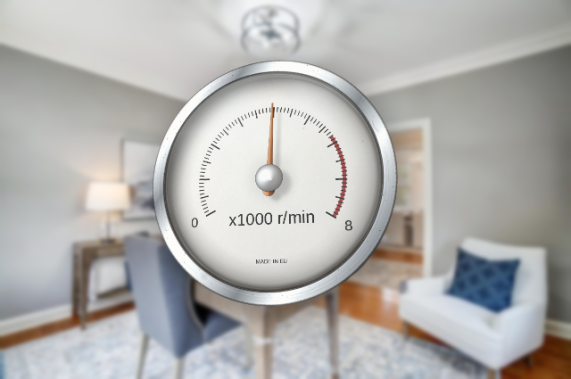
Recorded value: 4000,rpm
